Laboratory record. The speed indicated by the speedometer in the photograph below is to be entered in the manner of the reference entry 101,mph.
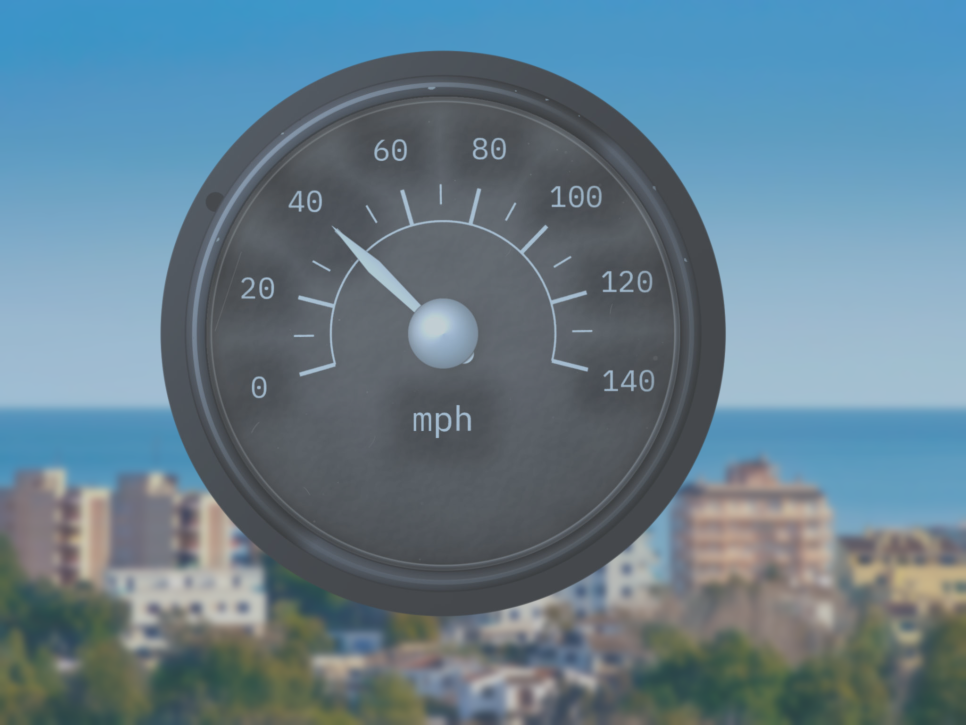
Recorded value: 40,mph
